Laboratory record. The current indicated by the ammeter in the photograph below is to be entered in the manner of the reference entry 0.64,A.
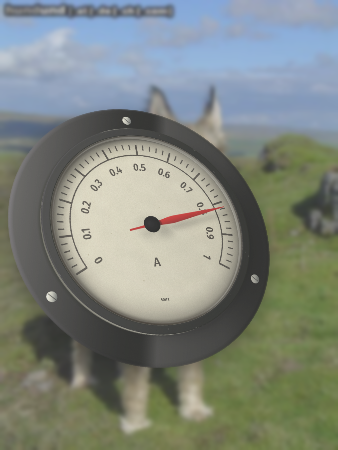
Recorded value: 0.82,A
